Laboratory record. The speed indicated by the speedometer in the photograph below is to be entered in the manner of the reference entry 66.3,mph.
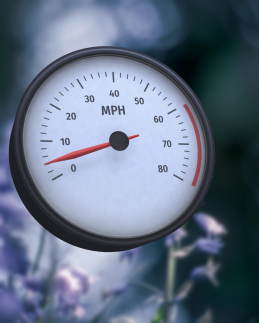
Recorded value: 4,mph
